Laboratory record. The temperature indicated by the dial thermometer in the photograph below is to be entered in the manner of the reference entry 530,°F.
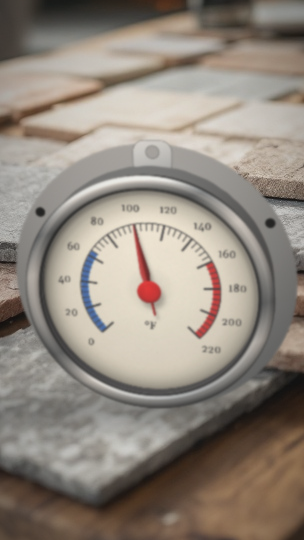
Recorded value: 100,°F
